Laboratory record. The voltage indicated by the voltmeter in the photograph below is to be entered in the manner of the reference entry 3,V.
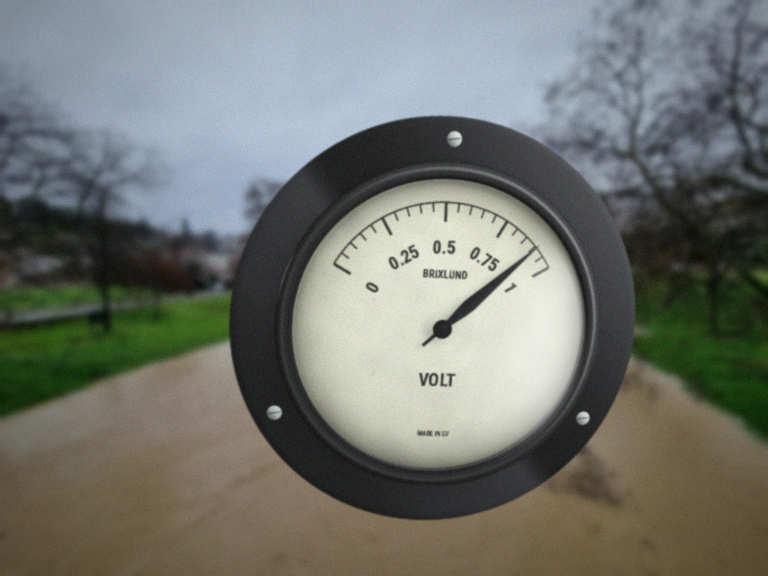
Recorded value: 0.9,V
